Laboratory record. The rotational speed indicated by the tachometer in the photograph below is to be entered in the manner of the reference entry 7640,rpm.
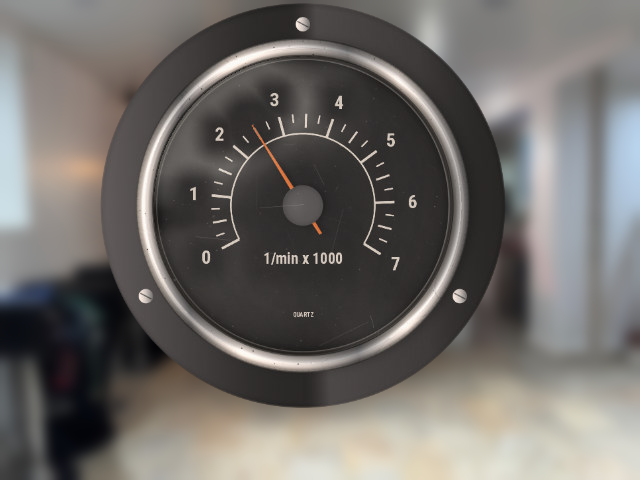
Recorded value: 2500,rpm
